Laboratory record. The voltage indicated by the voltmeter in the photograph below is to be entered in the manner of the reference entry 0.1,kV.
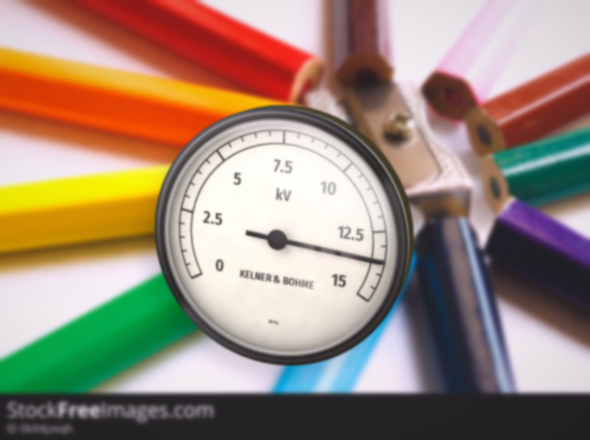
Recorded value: 13.5,kV
